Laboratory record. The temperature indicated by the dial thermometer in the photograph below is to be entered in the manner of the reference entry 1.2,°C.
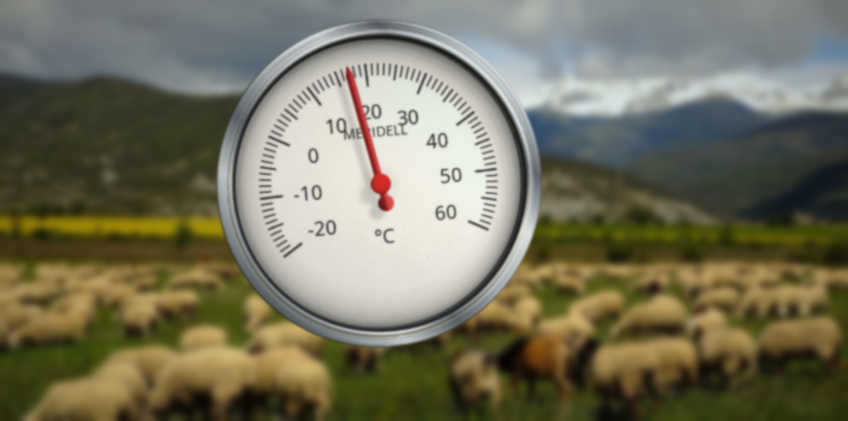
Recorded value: 17,°C
